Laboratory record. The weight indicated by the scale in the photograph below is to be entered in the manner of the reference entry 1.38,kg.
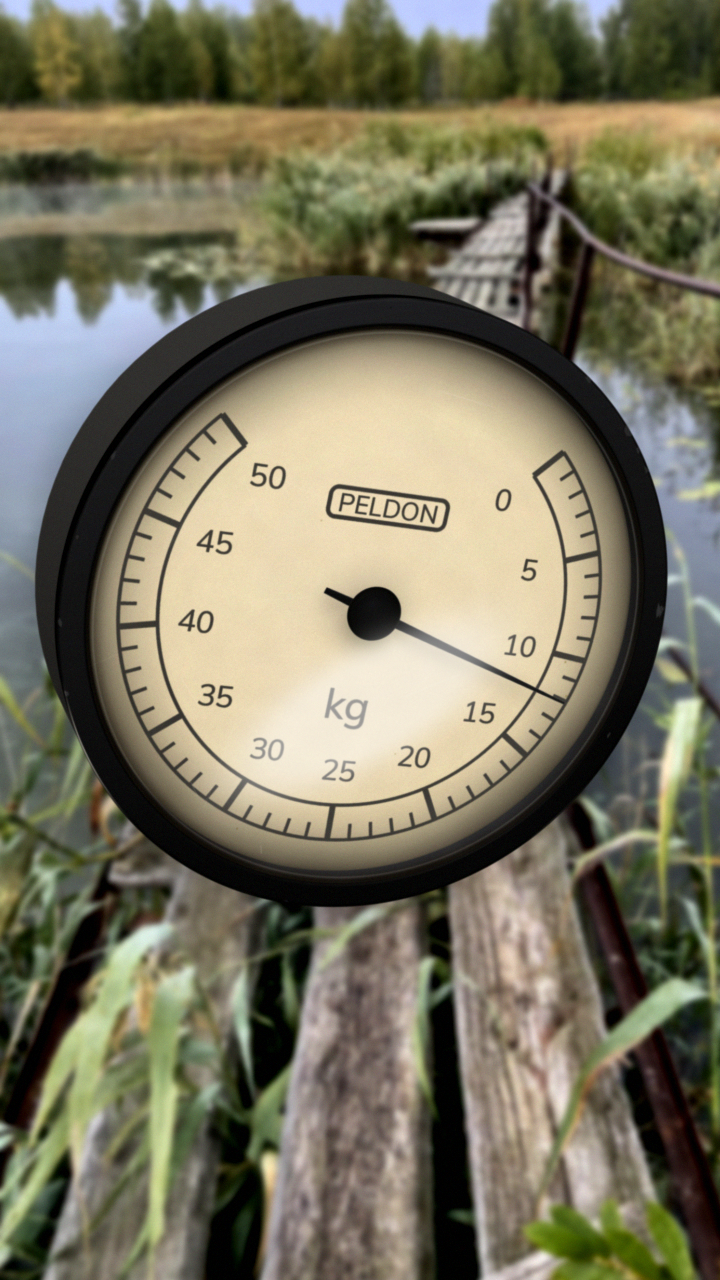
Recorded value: 12,kg
